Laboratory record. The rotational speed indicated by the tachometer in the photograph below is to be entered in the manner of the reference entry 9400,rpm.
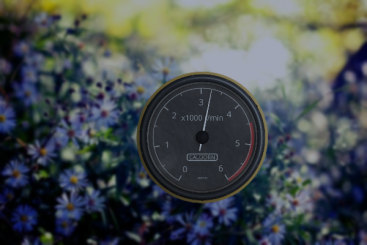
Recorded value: 3250,rpm
